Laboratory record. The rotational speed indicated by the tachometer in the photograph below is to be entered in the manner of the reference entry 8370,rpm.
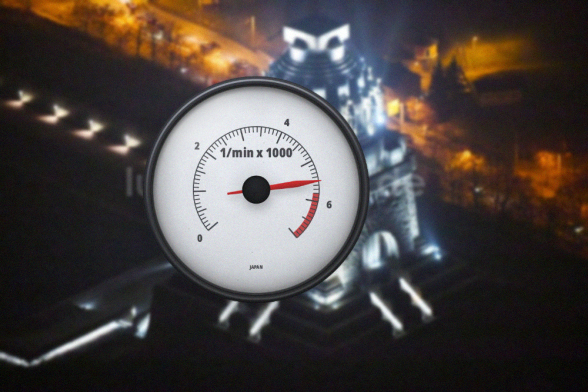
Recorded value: 5500,rpm
